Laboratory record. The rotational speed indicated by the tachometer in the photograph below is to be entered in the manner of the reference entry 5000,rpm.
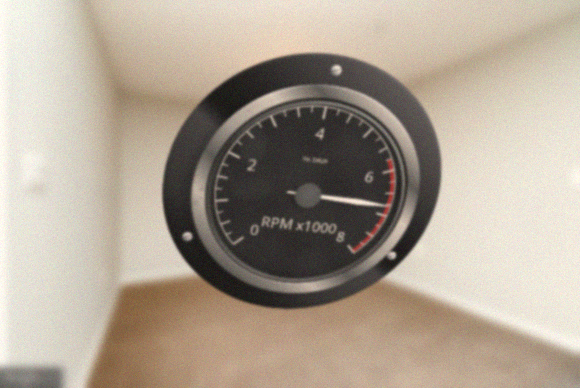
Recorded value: 6750,rpm
